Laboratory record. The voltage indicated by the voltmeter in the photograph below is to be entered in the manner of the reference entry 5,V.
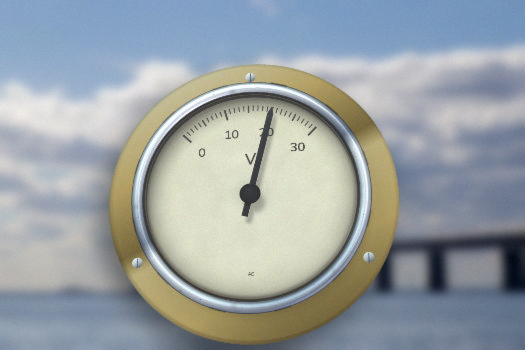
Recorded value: 20,V
